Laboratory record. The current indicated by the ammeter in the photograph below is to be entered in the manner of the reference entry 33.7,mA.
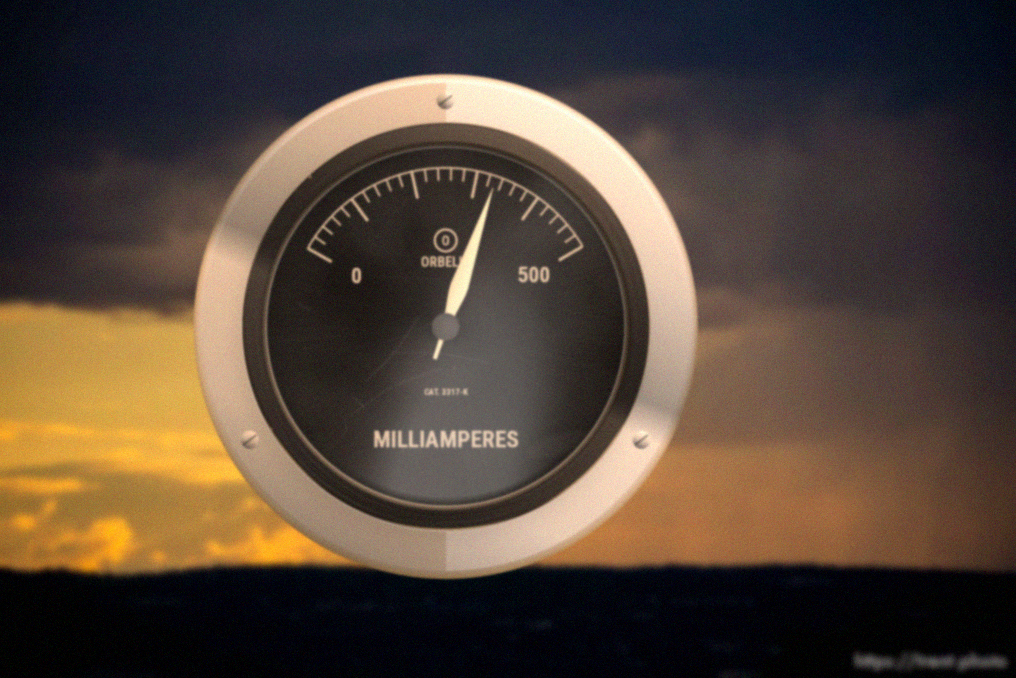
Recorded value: 330,mA
